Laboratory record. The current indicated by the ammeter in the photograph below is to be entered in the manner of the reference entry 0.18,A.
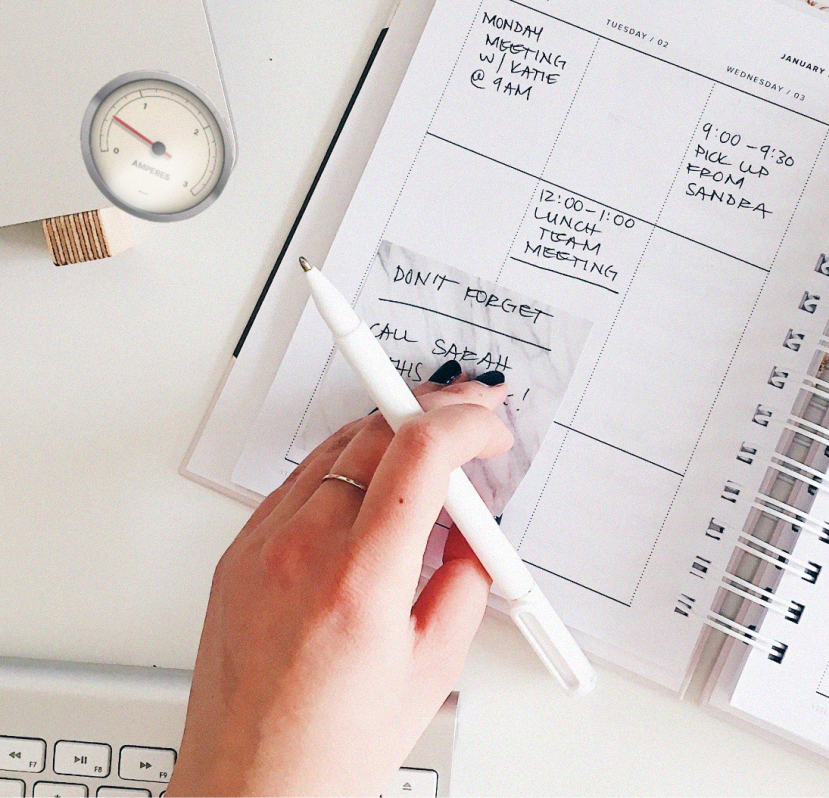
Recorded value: 0.5,A
